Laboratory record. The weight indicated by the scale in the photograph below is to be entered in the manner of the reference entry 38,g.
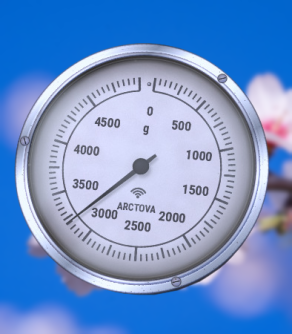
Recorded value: 3200,g
